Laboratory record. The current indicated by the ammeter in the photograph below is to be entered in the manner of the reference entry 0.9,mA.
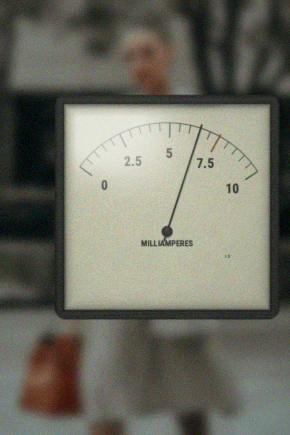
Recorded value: 6.5,mA
